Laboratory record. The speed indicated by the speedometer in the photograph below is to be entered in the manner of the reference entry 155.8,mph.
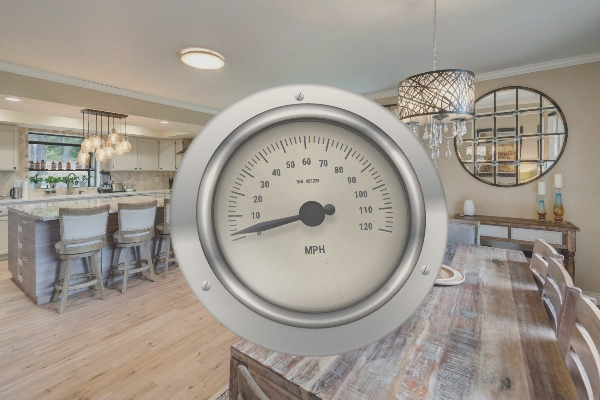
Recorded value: 2,mph
